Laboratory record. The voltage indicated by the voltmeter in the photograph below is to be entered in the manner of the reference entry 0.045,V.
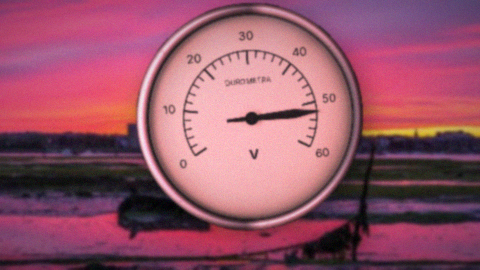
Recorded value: 52,V
